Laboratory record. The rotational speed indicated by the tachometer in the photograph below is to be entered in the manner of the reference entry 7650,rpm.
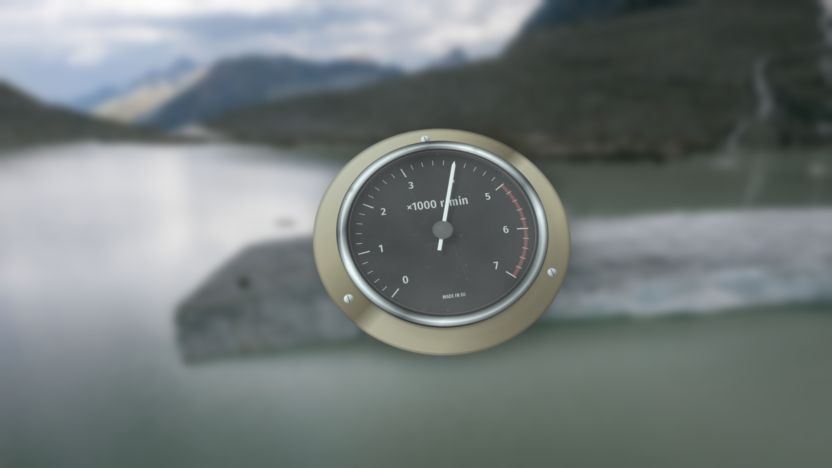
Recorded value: 4000,rpm
